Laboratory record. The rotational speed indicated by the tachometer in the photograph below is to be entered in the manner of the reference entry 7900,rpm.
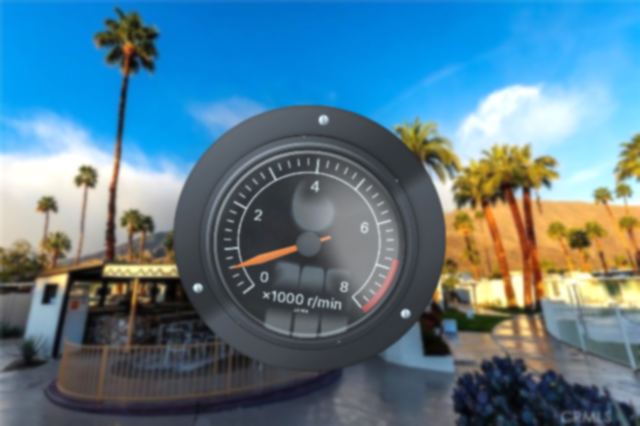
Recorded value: 600,rpm
